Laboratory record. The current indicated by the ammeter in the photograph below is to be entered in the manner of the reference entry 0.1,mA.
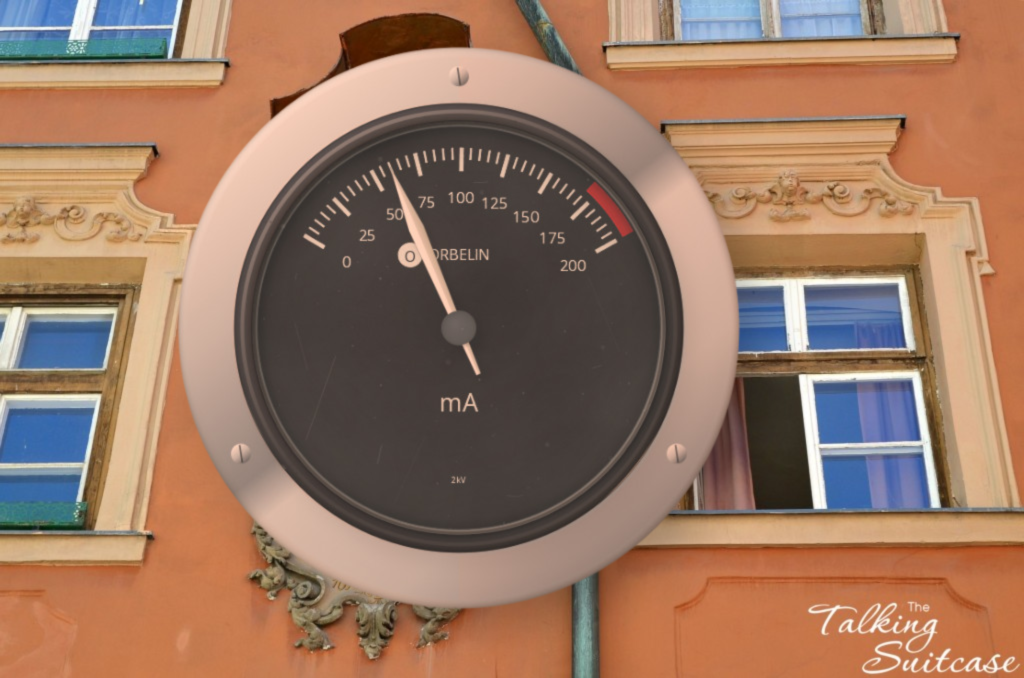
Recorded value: 60,mA
